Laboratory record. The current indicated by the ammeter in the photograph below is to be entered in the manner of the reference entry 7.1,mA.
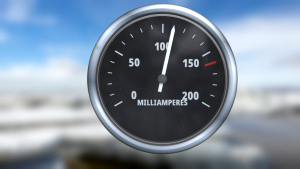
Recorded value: 110,mA
